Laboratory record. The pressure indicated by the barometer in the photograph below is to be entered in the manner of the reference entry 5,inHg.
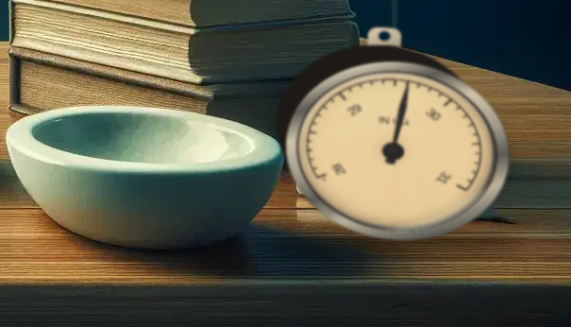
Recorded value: 29.6,inHg
